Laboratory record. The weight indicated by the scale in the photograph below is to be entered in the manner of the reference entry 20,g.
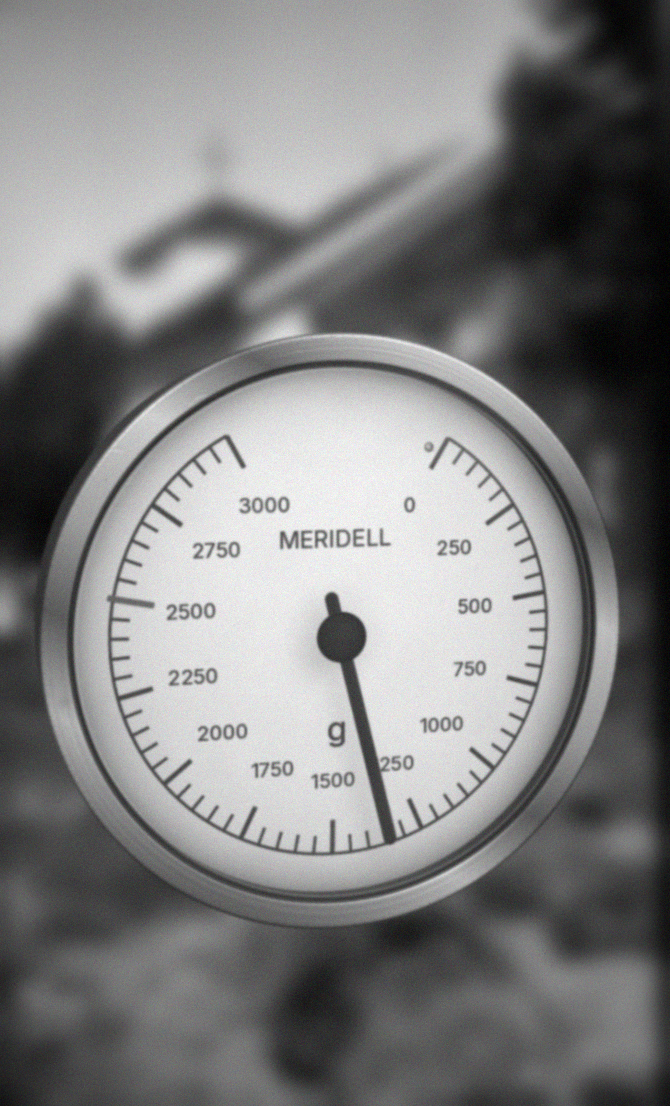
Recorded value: 1350,g
